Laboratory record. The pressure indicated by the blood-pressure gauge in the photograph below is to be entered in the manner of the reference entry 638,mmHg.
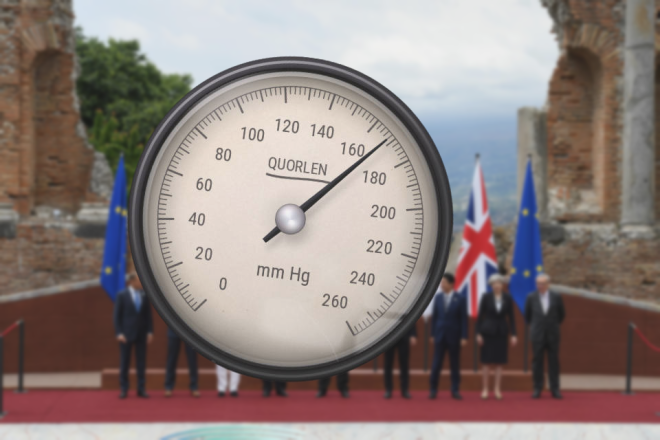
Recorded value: 168,mmHg
